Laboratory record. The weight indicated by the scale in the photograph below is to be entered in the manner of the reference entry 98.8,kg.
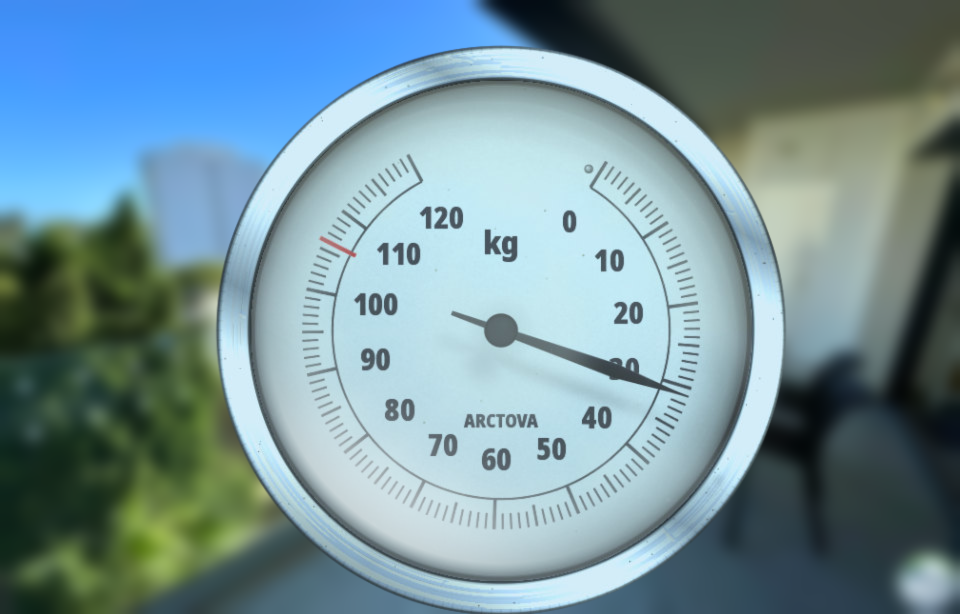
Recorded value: 31,kg
